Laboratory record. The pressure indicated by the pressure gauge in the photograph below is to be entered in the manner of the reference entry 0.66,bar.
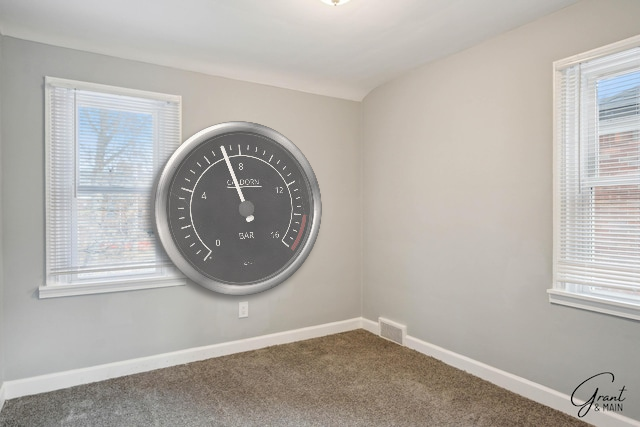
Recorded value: 7,bar
